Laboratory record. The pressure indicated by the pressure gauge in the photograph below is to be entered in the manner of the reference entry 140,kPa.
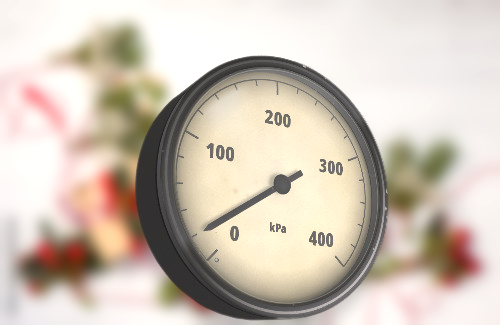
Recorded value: 20,kPa
